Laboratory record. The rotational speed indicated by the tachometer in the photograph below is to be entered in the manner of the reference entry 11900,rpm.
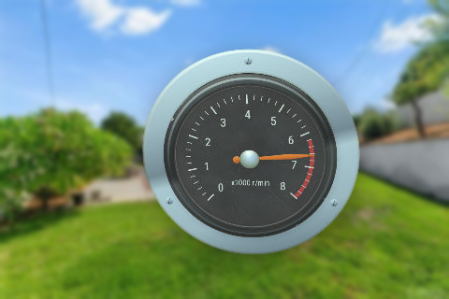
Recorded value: 6600,rpm
